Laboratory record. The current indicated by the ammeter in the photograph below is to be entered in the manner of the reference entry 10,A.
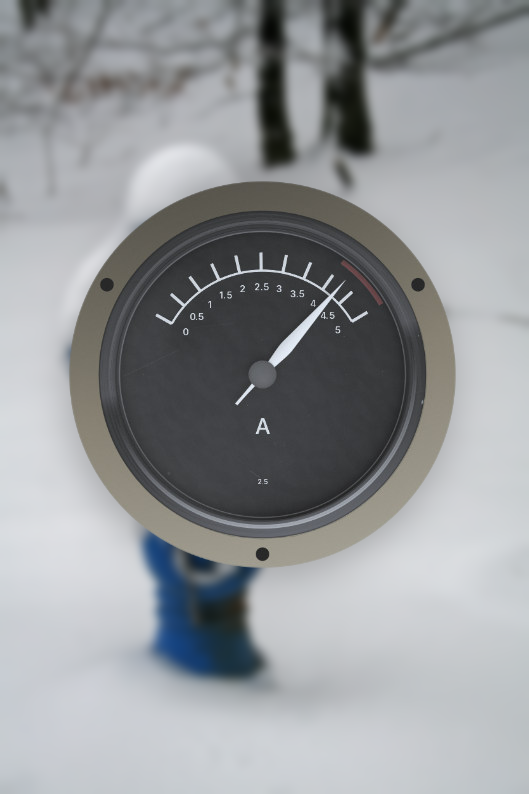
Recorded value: 4.25,A
